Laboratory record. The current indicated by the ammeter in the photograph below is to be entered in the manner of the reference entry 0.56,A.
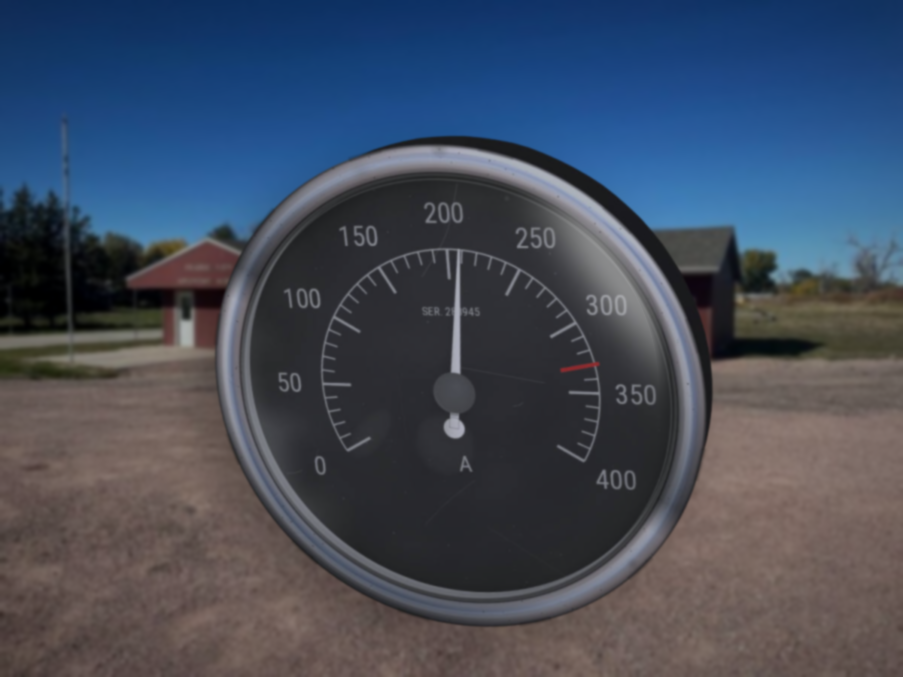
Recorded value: 210,A
